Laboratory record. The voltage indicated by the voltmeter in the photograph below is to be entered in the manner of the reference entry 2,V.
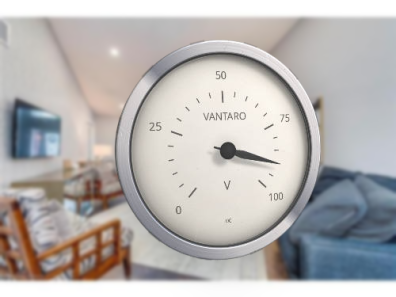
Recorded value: 90,V
